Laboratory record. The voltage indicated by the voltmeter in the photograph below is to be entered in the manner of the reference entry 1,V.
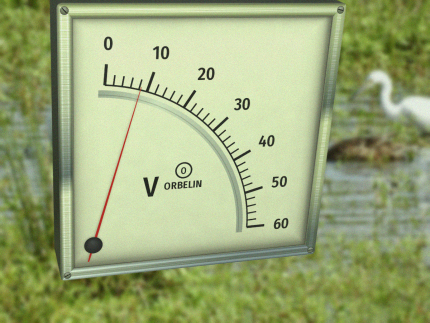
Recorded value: 8,V
